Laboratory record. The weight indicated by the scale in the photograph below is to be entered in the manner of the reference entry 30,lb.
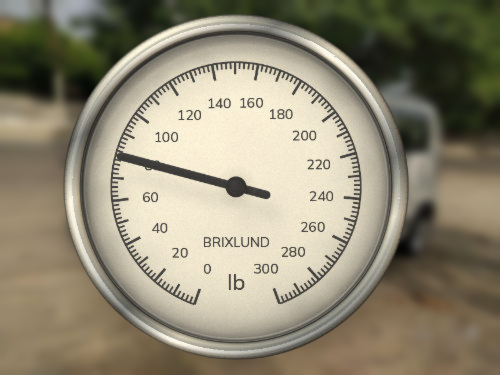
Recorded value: 80,lb
